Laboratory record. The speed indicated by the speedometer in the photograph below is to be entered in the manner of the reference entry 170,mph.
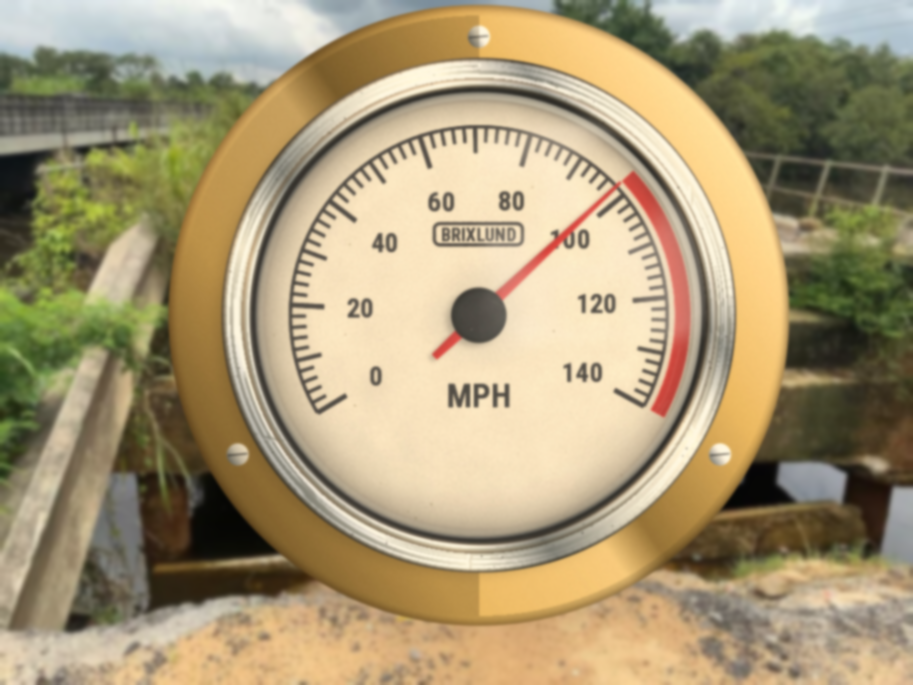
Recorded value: 98,mph
